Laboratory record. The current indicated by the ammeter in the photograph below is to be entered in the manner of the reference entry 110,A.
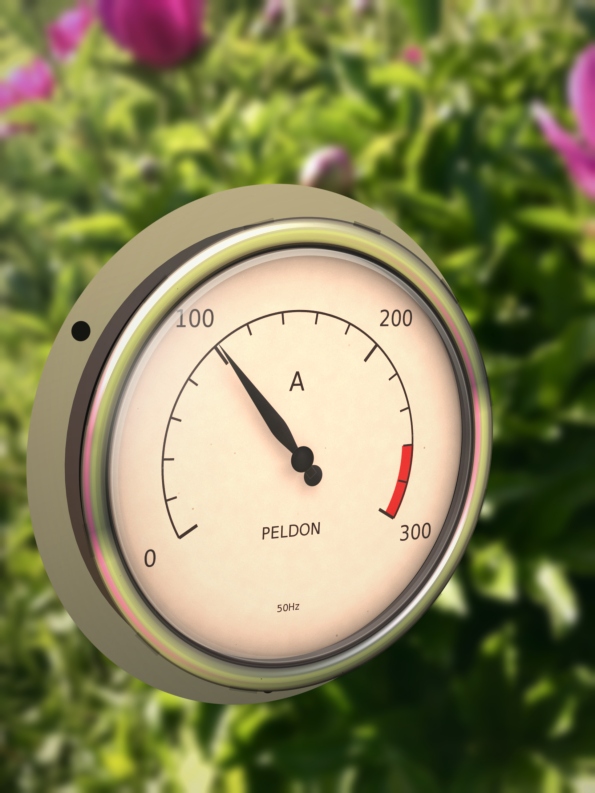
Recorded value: 100,A
